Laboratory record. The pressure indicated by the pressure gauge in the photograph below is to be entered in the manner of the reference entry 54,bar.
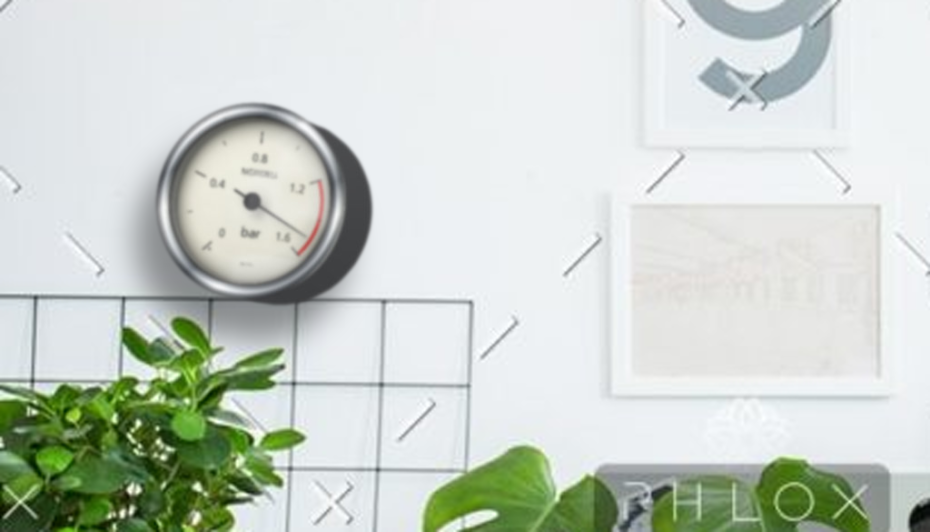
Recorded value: 1.5,bar
